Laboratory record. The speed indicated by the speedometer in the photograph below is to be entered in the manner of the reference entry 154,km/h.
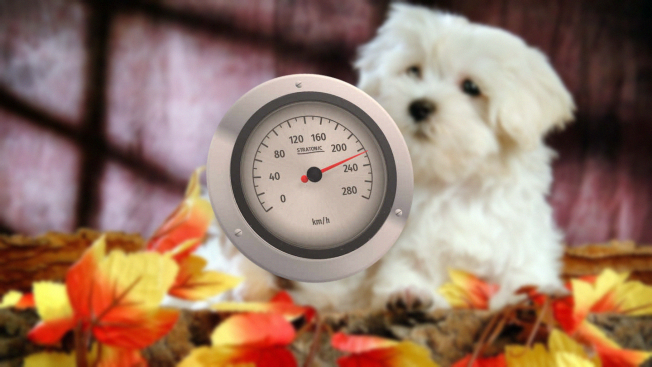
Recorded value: 225,km/h
